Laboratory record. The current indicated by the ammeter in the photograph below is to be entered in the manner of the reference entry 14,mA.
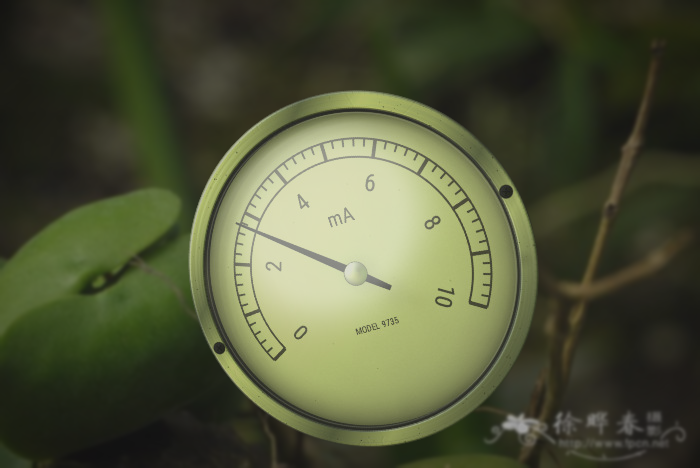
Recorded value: 2.8,mA
